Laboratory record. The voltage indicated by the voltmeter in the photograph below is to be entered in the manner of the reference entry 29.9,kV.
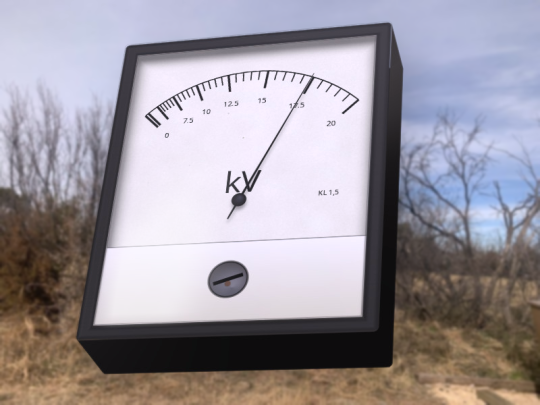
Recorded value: 17.5,kV
